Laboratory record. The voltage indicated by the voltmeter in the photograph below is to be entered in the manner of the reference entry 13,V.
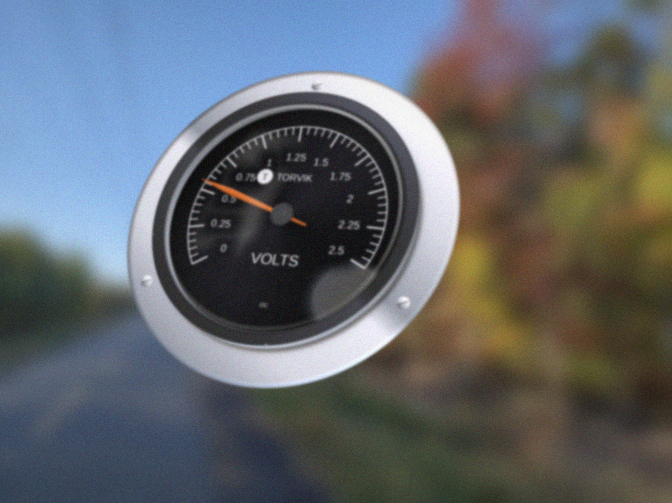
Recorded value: 0.55,V
